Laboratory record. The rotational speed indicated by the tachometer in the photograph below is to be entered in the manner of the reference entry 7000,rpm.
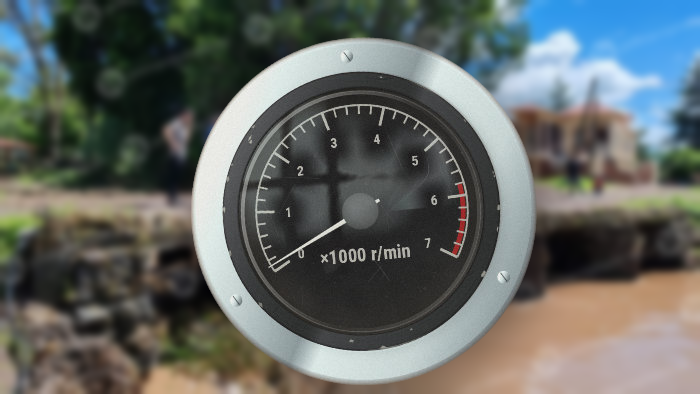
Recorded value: 100,rpm
